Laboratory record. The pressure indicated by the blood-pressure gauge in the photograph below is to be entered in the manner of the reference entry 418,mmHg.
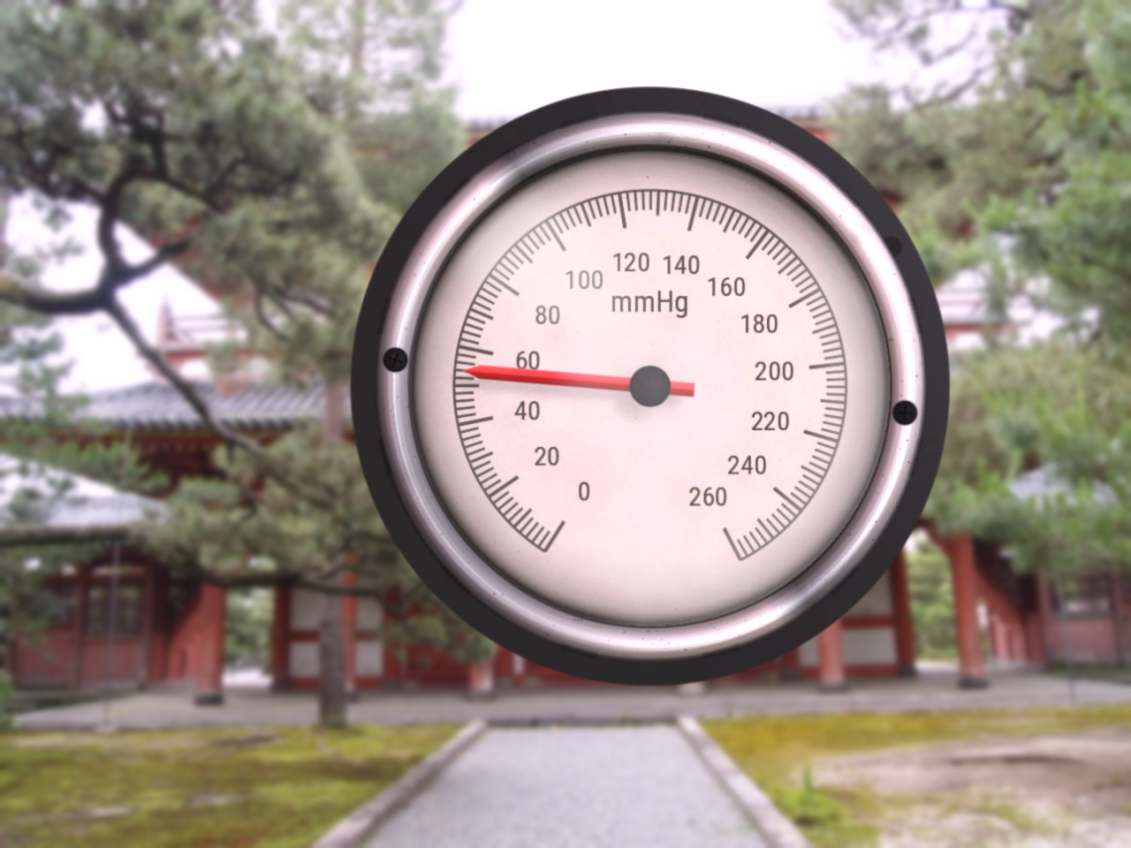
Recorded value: 54,mmHg
